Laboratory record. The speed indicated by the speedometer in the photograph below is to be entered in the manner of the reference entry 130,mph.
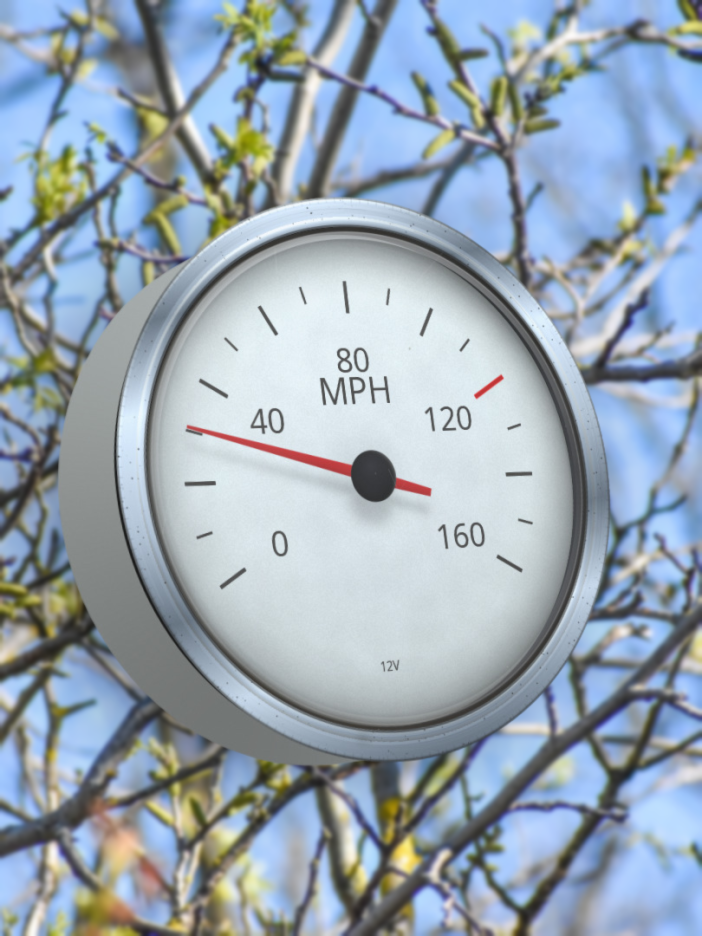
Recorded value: 30,mph
